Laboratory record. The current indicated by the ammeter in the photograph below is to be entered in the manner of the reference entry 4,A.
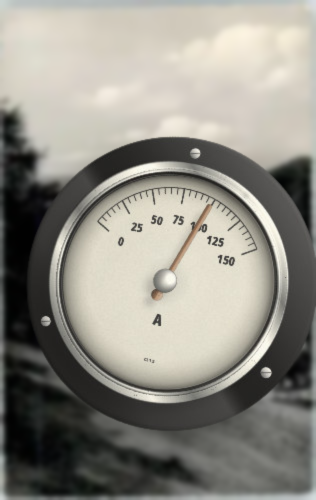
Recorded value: 100,A
